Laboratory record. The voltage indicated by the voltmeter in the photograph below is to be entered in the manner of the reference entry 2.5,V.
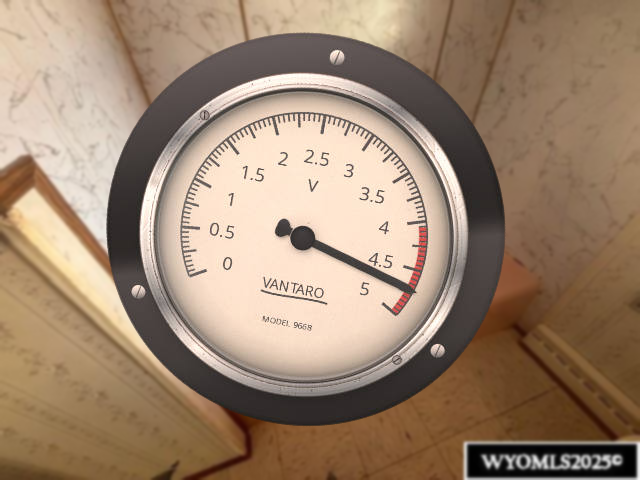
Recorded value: 4.7,V
